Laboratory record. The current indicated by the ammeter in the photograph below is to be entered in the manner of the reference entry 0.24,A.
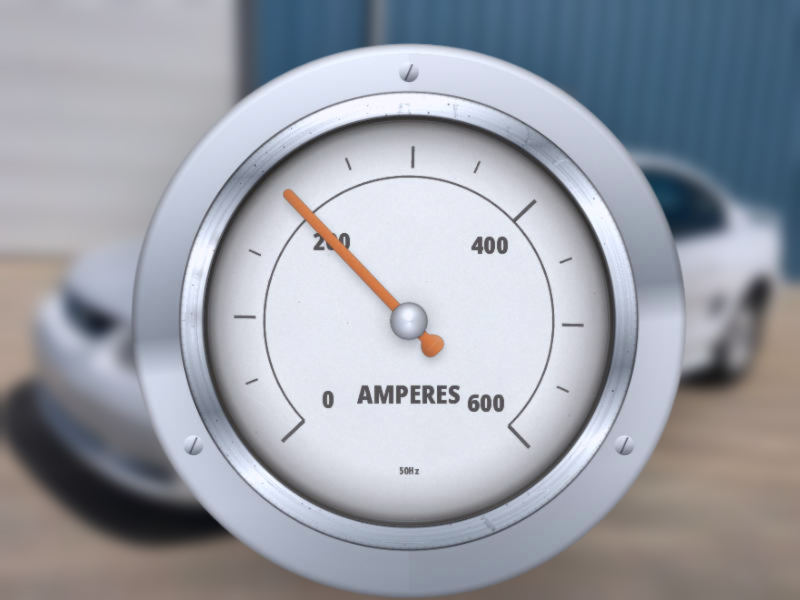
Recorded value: 200,A
